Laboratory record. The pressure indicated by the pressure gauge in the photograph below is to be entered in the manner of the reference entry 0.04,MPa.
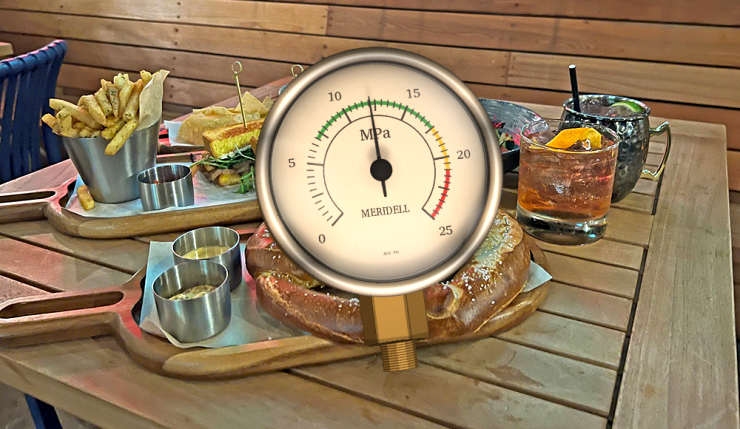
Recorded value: 12,MPa
